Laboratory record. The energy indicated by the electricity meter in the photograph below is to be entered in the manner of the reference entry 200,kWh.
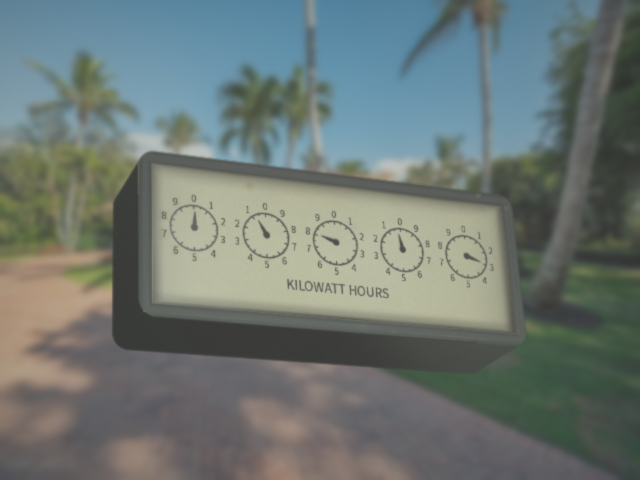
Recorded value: 803,kWh
